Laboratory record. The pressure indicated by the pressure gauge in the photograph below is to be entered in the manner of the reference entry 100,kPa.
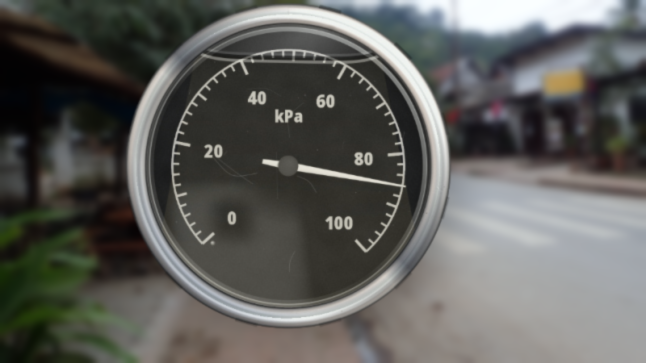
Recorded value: 86,kPa
